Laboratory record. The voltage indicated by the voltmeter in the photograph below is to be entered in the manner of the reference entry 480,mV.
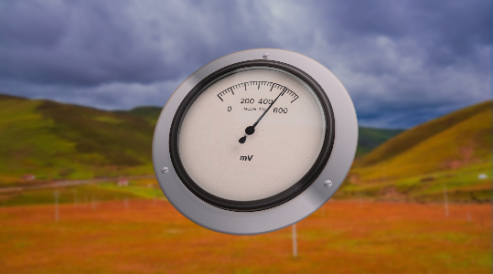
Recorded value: 500,mV
